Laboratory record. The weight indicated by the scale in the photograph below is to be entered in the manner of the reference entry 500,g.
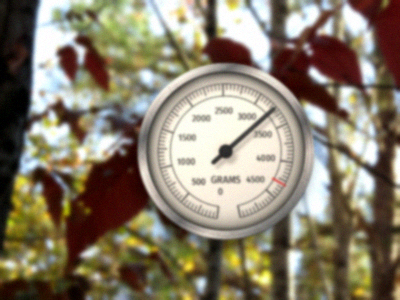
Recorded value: 3250,g
